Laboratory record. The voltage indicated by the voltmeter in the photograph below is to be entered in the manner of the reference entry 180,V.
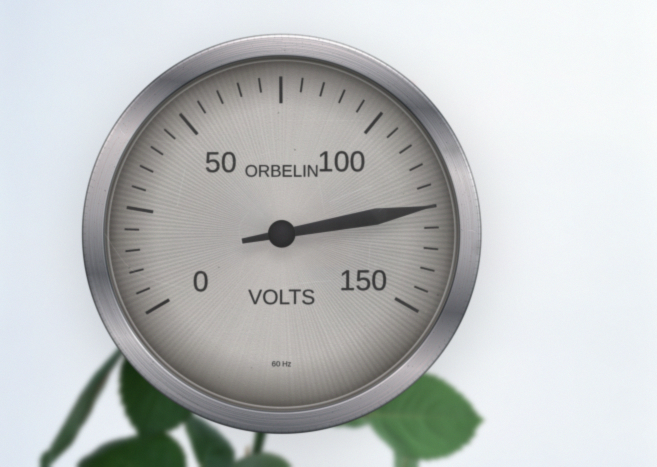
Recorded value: 125,V
